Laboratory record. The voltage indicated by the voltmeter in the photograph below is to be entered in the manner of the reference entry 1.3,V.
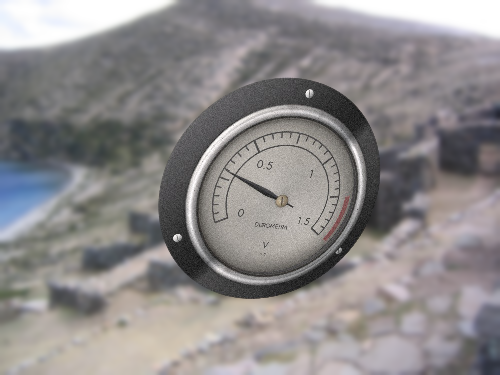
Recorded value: 0.3,V
